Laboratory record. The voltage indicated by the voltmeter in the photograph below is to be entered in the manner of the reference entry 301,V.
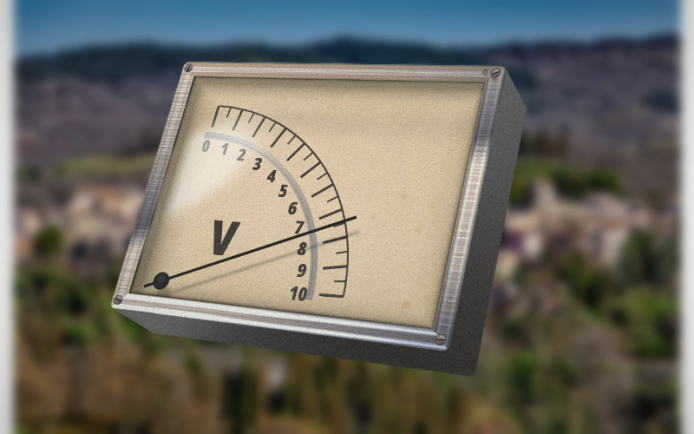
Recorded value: 7.5,V
